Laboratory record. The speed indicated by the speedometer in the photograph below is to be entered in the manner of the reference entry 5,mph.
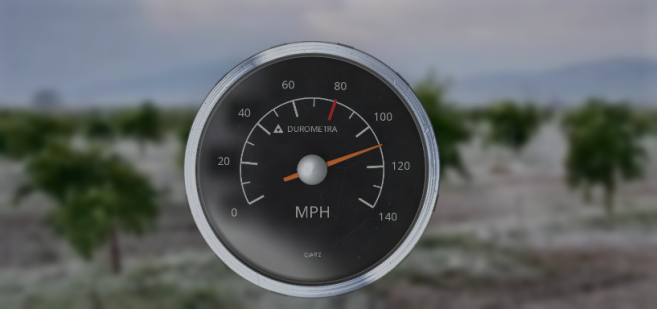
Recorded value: 110,mph
